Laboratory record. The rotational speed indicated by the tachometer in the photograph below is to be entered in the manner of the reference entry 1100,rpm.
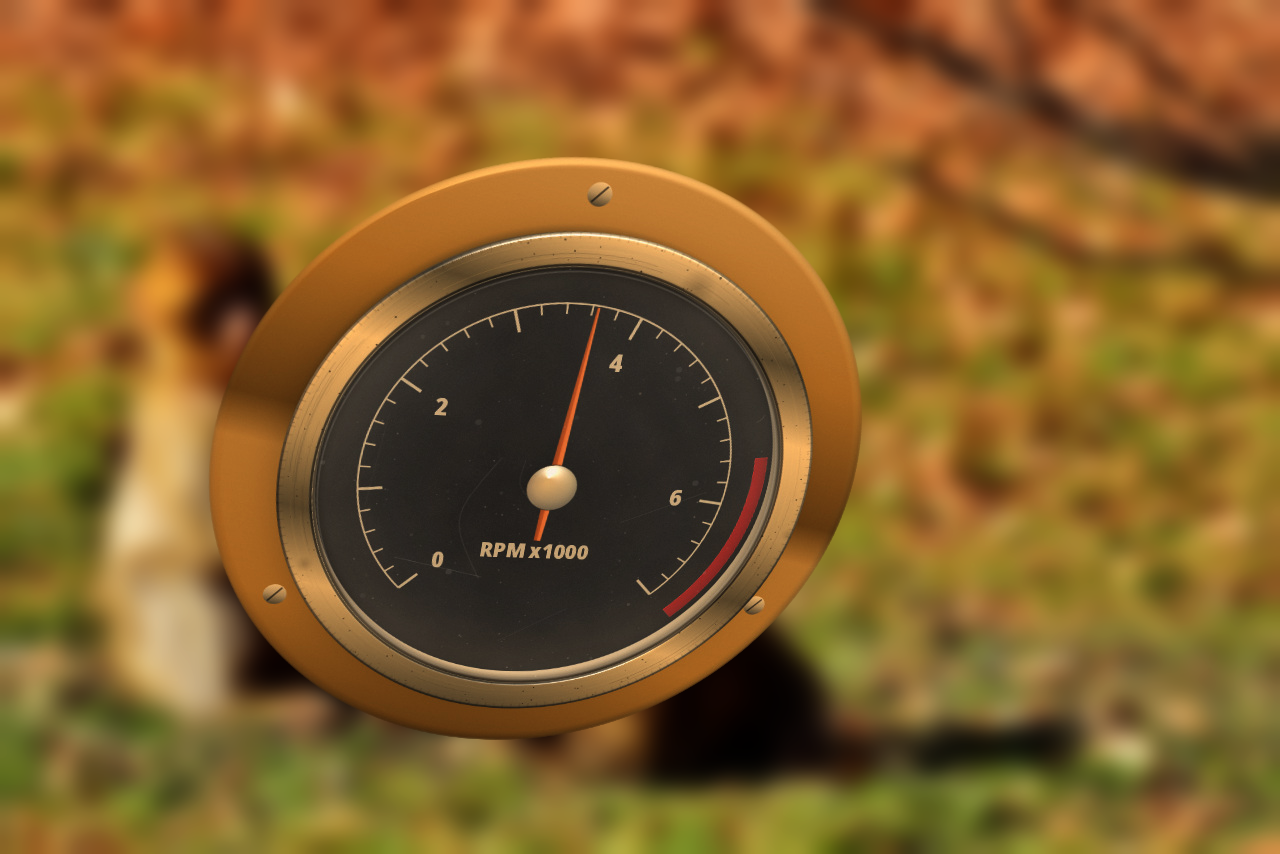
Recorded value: 3600,rpm
